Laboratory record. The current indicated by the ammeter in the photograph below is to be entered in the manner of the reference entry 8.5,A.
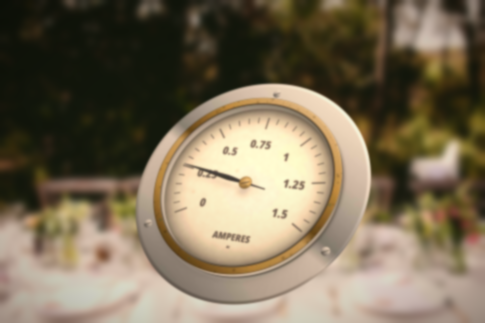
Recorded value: 0.25,A
